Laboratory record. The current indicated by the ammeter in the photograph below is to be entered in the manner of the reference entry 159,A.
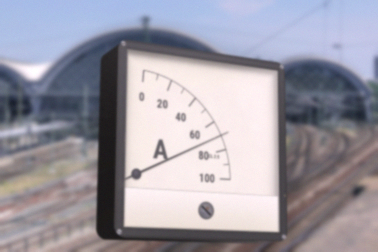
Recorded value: 70,A
